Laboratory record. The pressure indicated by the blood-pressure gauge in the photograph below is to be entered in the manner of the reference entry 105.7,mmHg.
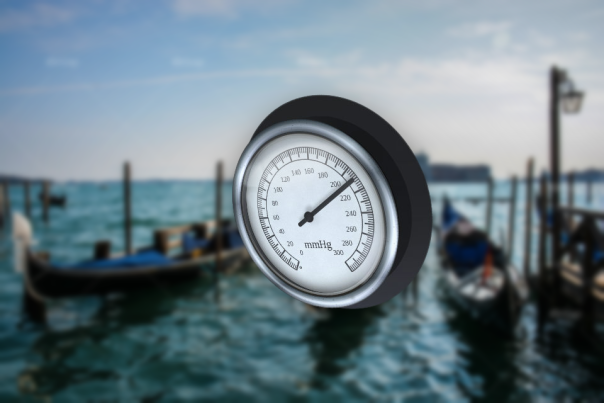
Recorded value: 210,mmHg
